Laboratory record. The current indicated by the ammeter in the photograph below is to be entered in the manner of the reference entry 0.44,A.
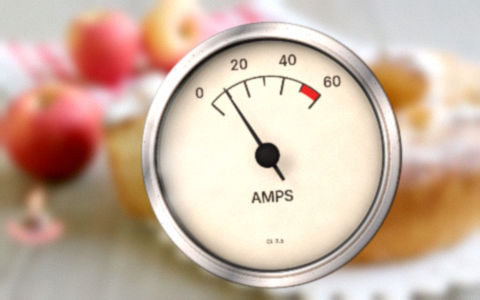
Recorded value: 10,A
